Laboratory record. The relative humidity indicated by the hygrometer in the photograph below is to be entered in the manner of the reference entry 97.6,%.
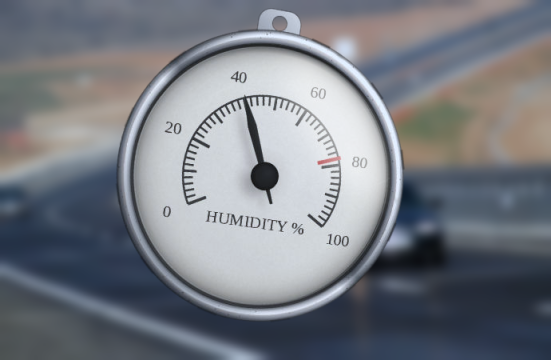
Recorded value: 40,%
